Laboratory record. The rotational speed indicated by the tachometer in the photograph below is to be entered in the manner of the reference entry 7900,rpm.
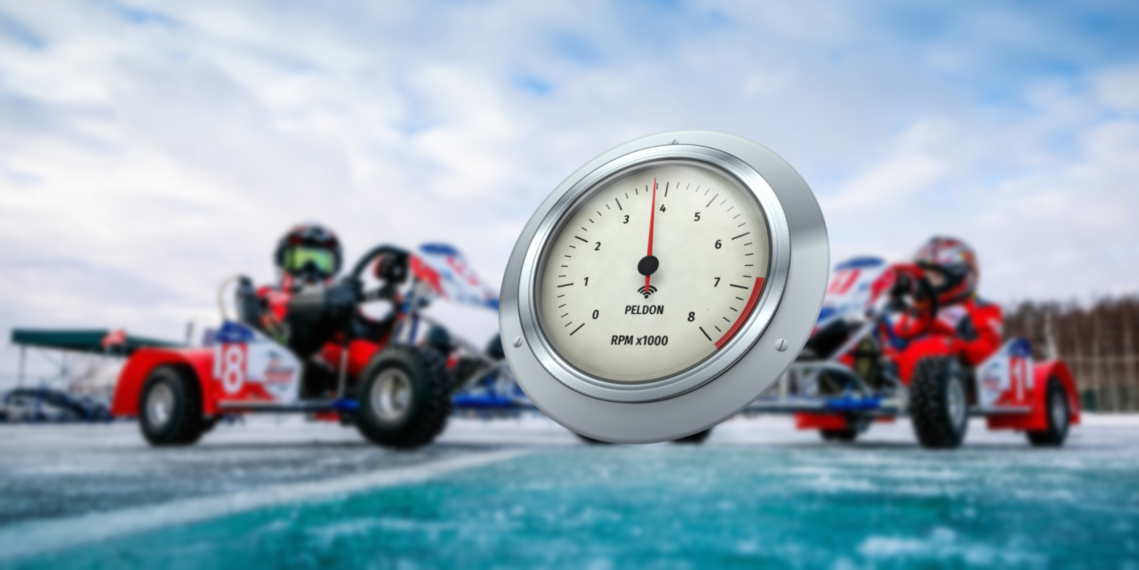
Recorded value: 3800,rpm
